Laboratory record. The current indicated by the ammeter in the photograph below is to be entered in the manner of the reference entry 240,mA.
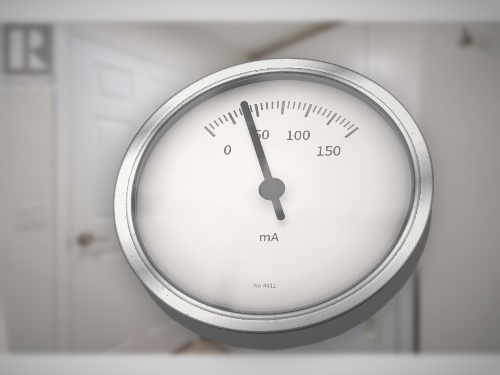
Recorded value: 40,mA
